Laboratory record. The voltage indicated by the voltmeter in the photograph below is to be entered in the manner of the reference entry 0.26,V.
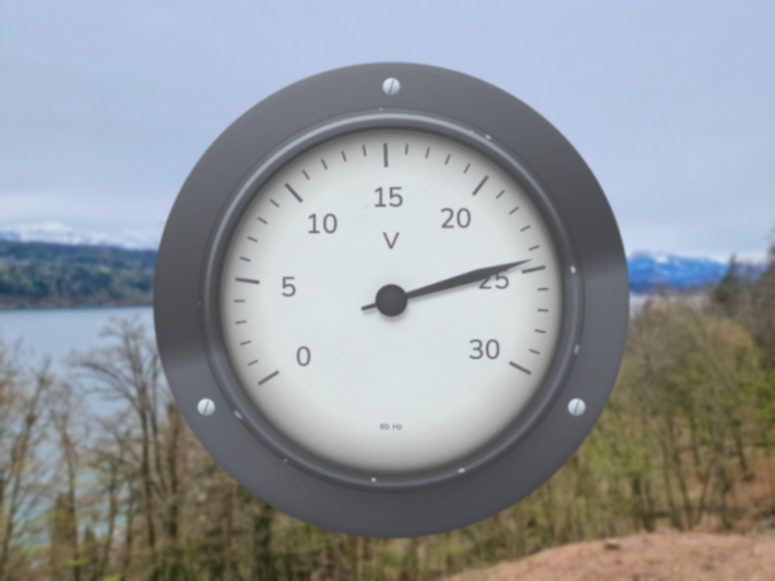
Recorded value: 24.5,V
